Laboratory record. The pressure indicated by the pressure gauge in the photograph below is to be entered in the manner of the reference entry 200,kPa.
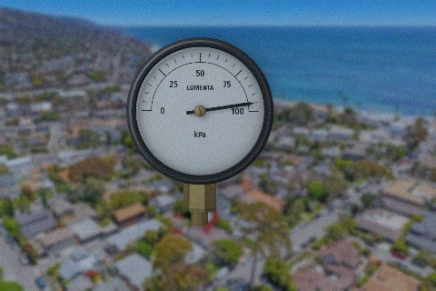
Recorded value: 95,kPa
